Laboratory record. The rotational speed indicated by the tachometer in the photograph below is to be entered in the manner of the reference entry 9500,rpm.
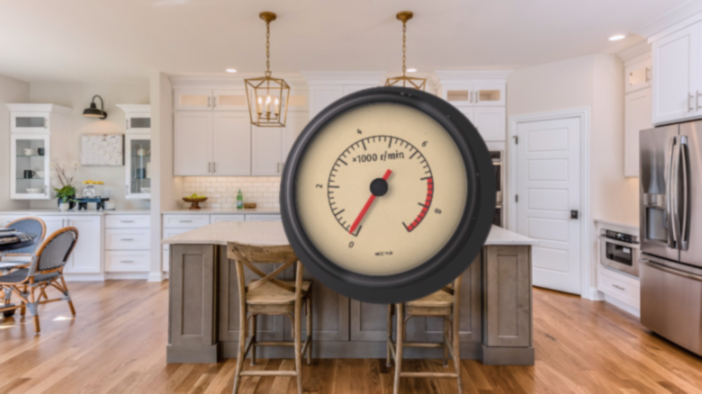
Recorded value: 200,rpm
